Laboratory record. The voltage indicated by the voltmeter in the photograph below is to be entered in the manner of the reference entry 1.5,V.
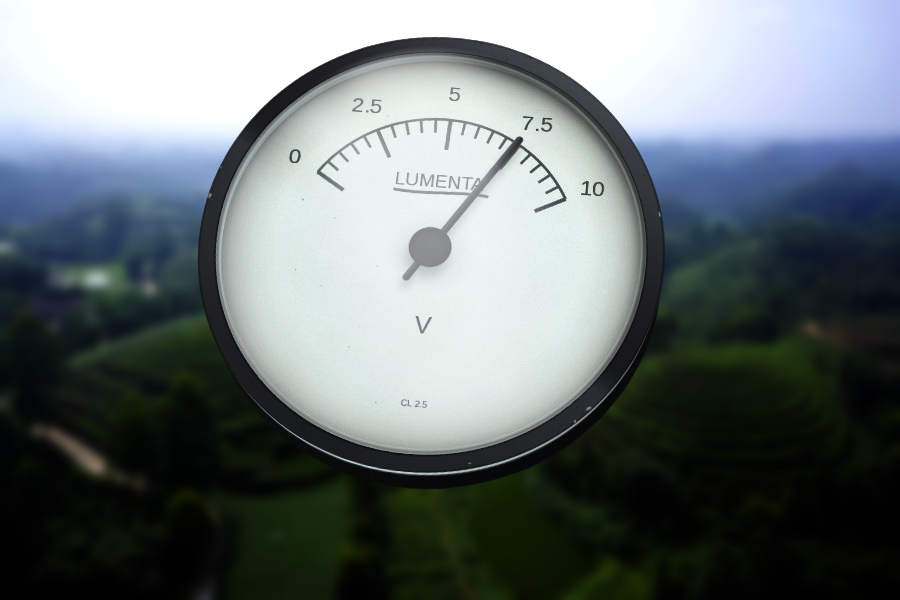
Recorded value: 7.5,V
